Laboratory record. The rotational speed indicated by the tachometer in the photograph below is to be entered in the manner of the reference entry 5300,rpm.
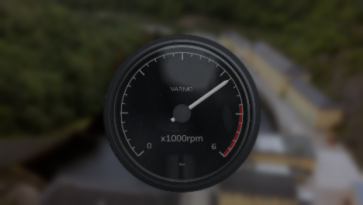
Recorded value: 4200,rpm
